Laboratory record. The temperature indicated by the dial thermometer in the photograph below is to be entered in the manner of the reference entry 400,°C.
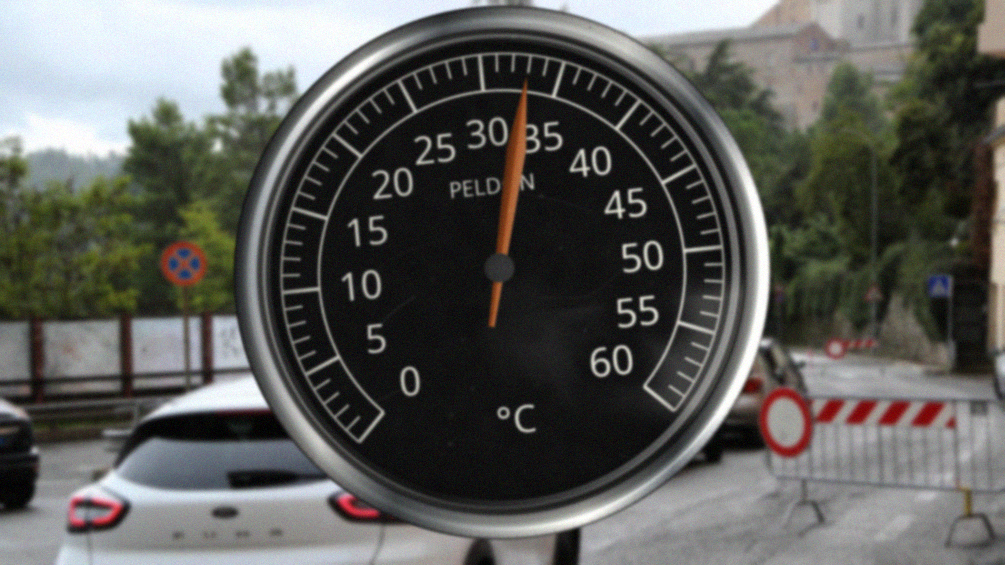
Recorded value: 33,°C
